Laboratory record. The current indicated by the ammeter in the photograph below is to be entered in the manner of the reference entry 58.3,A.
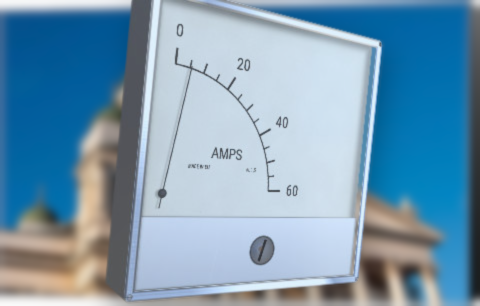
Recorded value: 5,A
